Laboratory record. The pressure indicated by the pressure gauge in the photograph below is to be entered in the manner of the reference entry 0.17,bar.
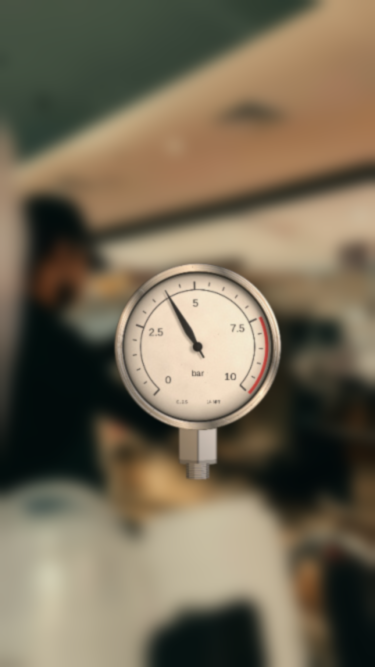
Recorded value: 4,bar
